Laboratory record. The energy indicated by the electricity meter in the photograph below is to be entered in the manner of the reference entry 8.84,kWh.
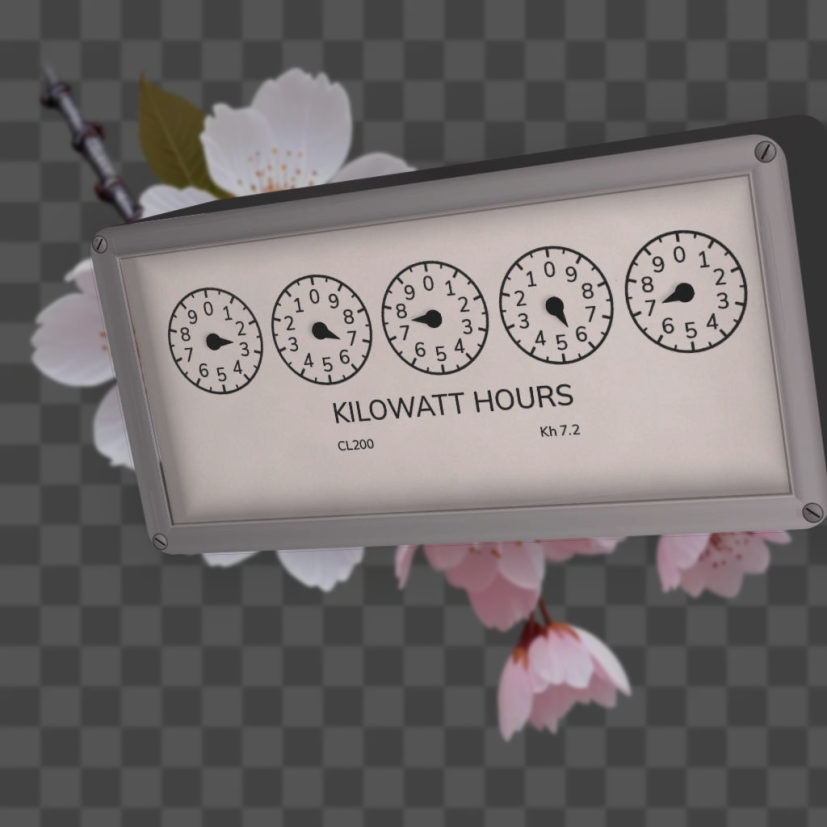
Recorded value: 26757,kWh
